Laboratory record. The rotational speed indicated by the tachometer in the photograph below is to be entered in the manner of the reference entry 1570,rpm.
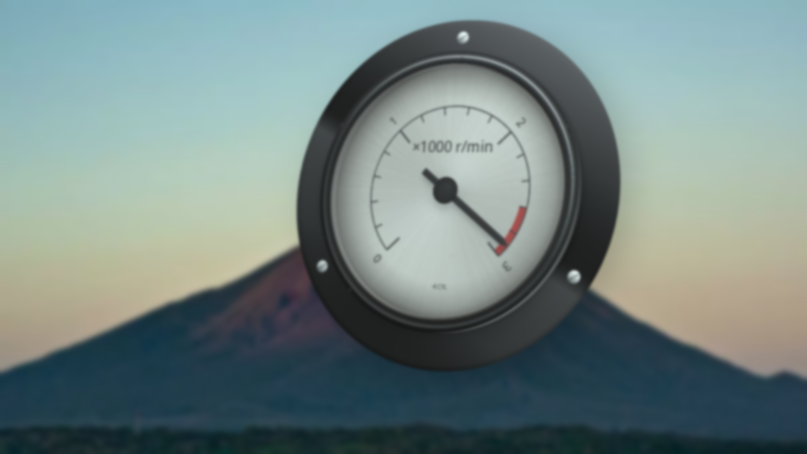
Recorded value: 2900,rpm
